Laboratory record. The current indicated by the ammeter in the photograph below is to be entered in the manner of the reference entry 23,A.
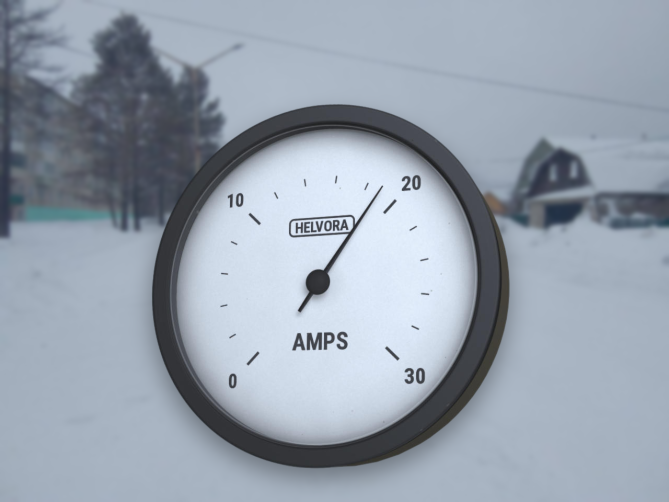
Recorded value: 19,A
